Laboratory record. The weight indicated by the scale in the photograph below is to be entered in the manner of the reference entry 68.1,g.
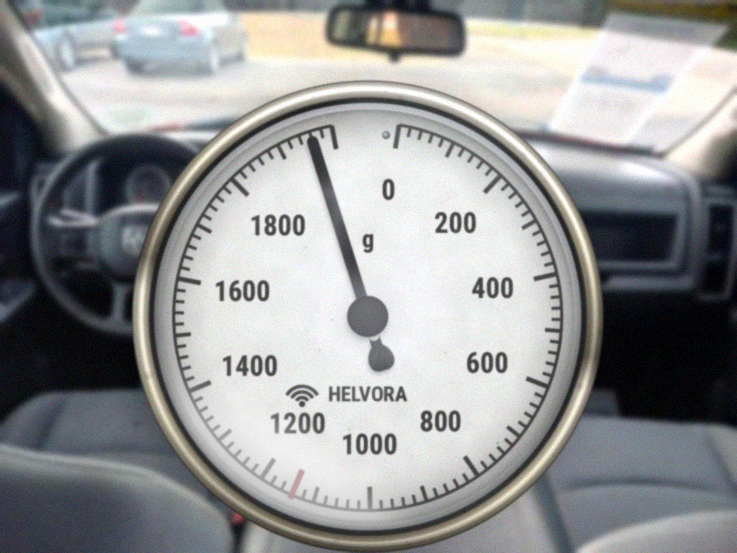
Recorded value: 1960,g
